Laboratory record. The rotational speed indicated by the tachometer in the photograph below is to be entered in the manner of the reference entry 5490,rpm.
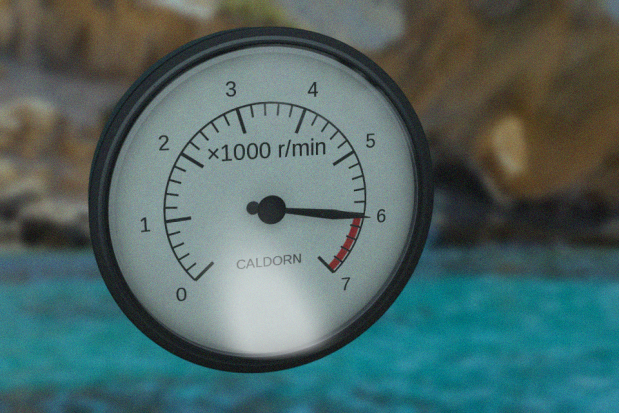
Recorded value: 6000,rpm
